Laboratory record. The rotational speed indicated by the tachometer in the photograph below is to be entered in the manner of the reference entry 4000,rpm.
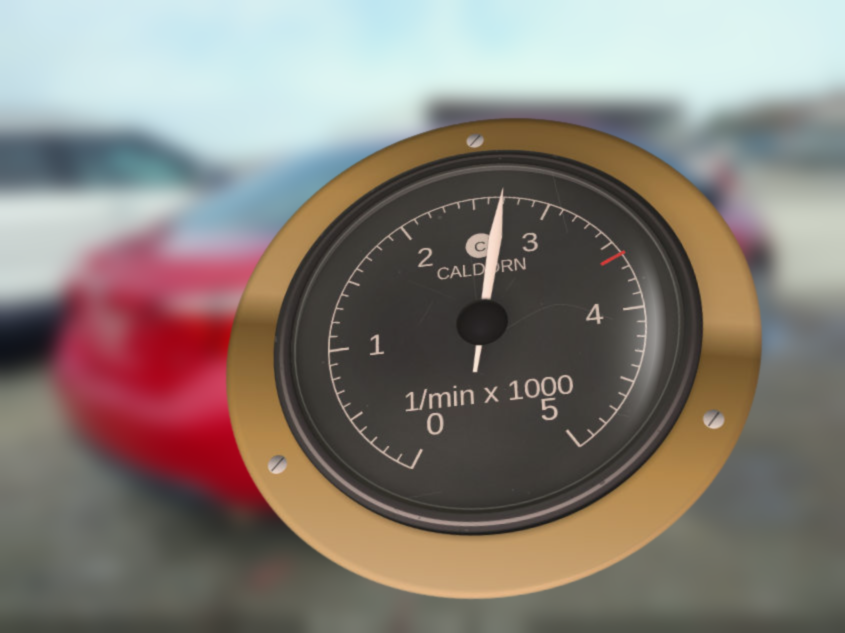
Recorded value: 2700,rpm
